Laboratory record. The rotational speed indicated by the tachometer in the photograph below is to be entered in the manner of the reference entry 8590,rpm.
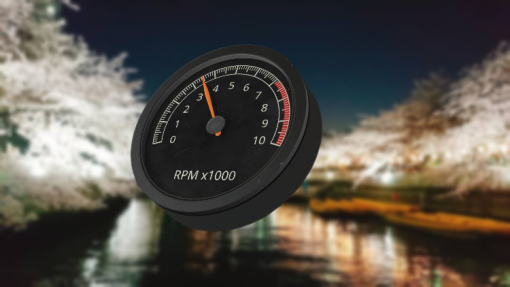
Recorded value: 3500,rpm
